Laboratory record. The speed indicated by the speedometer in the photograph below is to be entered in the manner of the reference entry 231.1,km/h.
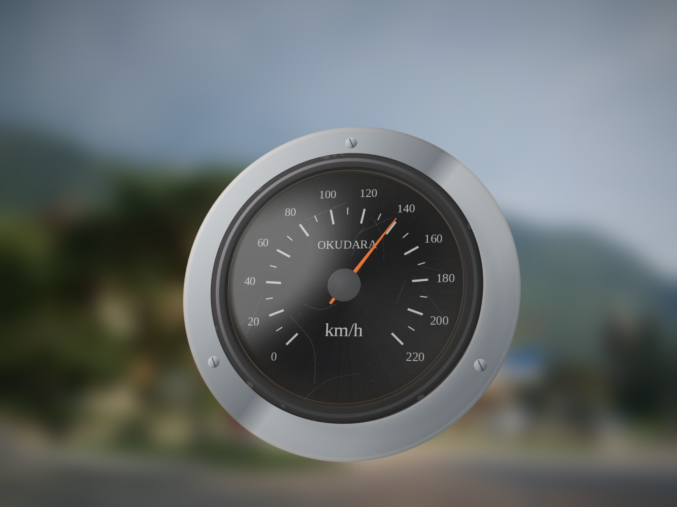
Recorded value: 140,km/h
